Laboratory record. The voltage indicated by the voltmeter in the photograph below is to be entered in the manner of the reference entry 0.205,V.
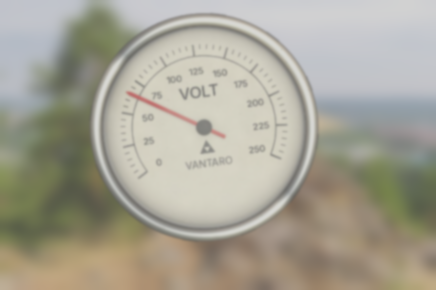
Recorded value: 65,V
